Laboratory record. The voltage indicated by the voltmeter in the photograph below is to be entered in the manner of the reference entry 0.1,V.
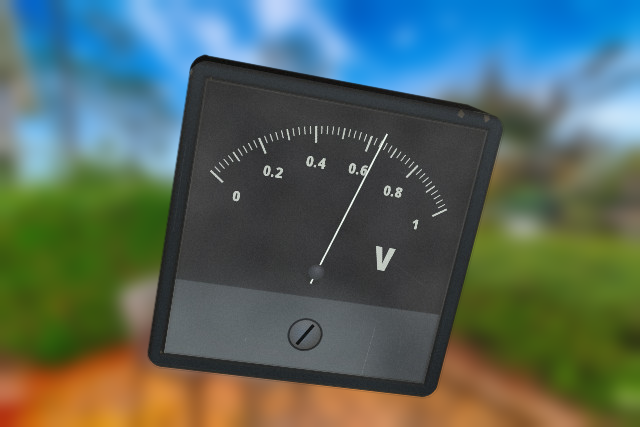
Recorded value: 0.64,V
